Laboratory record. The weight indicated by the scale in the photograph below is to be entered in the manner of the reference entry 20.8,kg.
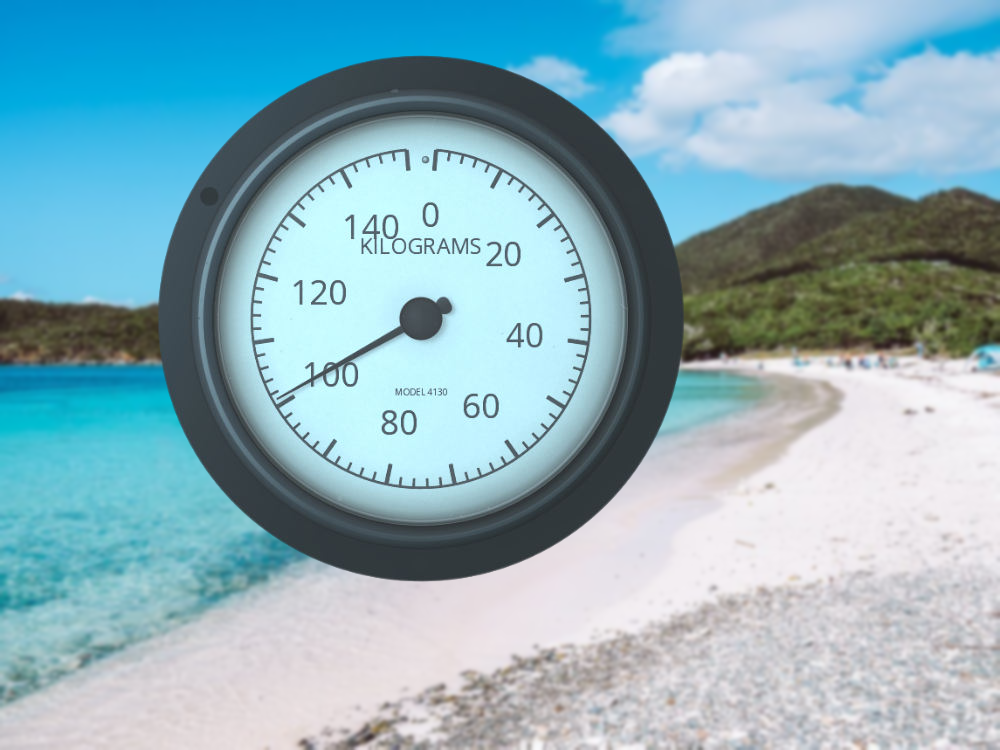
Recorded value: 101,kg
